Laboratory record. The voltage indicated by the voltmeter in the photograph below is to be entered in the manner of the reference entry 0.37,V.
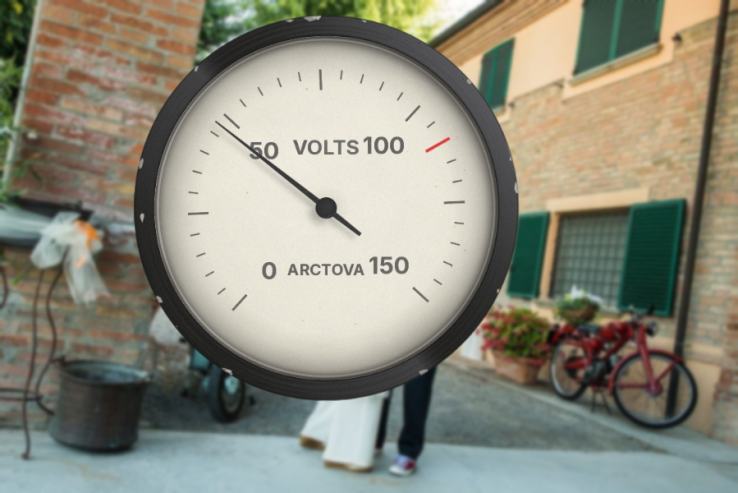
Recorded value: 47.5,V
